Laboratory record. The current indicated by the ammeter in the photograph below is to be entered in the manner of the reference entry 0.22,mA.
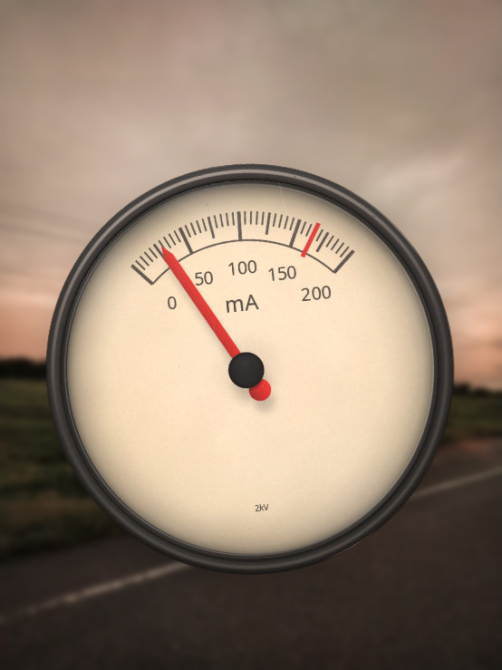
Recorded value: 30,mA
